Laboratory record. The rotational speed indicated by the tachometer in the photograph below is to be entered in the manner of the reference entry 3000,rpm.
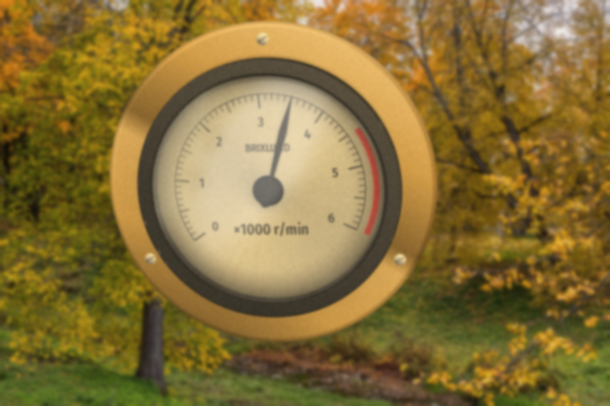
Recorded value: 3500,rpm
